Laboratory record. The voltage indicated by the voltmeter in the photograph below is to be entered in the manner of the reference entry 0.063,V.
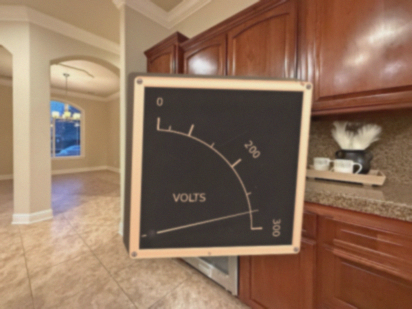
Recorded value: 275,V
